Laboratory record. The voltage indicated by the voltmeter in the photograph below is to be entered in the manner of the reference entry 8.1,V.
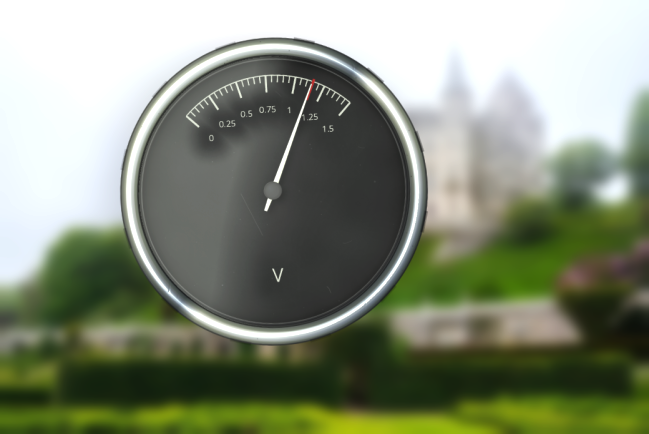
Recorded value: 1.15,V
